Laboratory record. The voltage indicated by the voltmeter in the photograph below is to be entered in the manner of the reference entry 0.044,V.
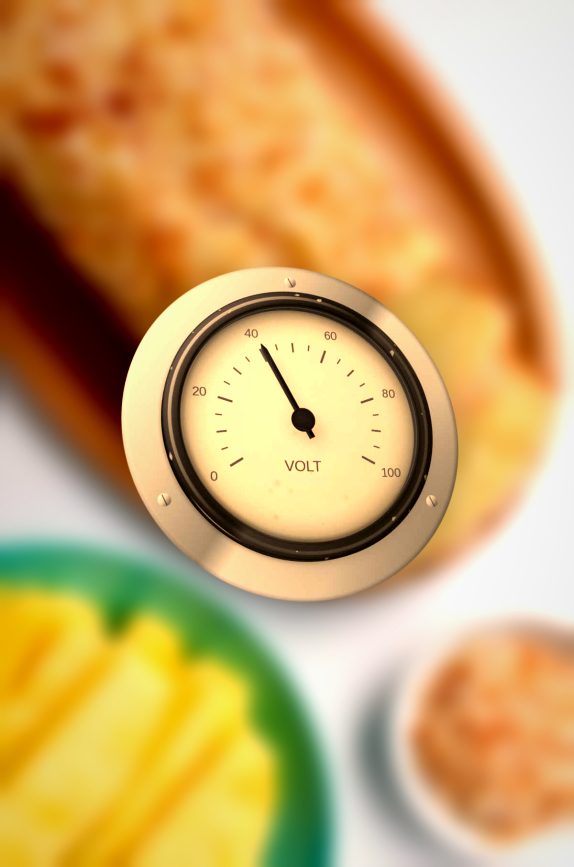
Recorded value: 40,V
